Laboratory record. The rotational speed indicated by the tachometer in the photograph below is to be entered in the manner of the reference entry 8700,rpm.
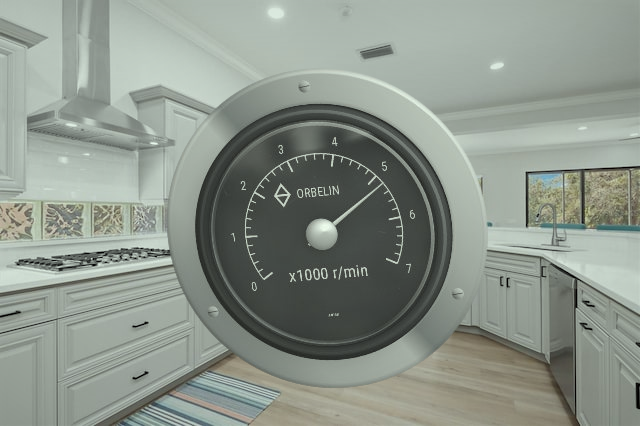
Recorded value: 5200,rpm
